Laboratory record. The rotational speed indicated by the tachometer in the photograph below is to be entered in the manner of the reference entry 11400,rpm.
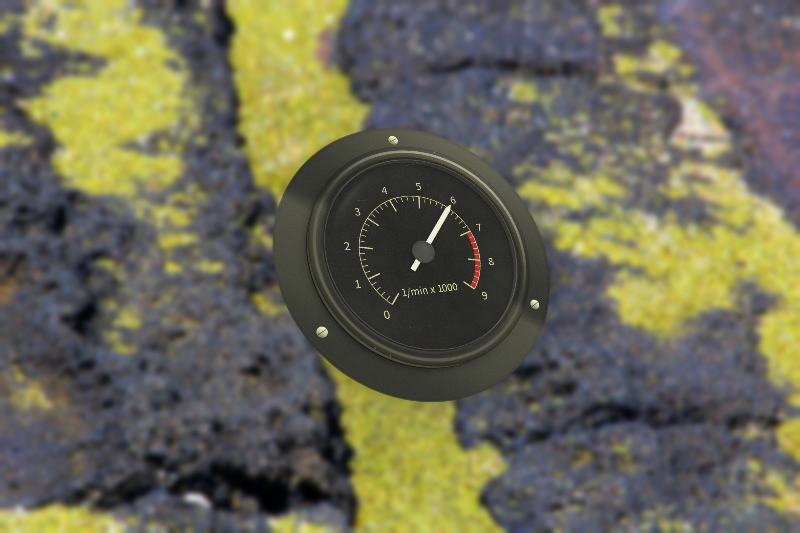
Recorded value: 6000,rpm
